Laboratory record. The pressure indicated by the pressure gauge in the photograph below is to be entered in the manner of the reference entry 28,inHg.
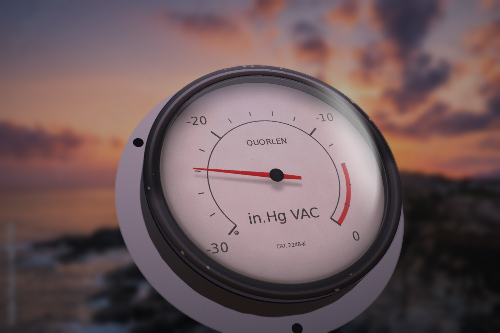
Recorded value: -24,inHg
